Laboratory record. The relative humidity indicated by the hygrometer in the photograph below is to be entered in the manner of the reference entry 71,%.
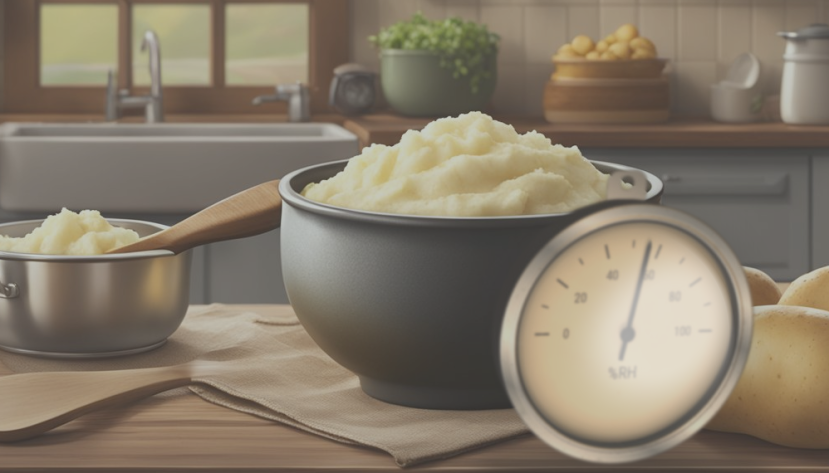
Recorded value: 55,%
